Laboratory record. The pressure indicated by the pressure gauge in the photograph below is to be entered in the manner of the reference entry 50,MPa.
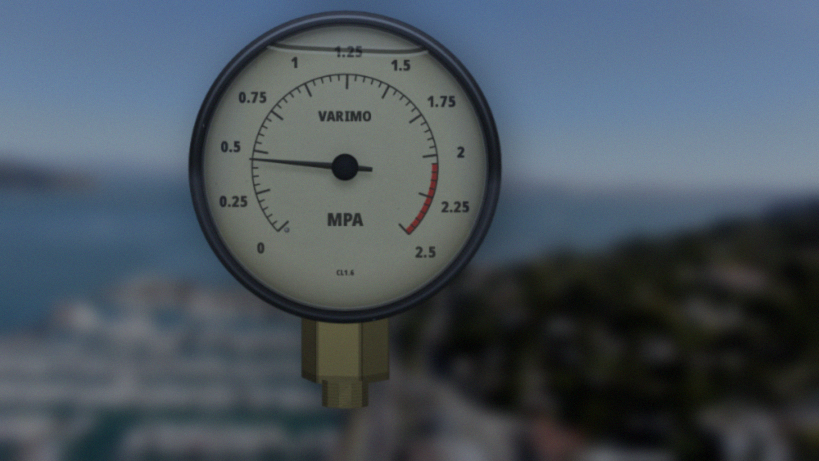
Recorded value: 0.45,MPa
